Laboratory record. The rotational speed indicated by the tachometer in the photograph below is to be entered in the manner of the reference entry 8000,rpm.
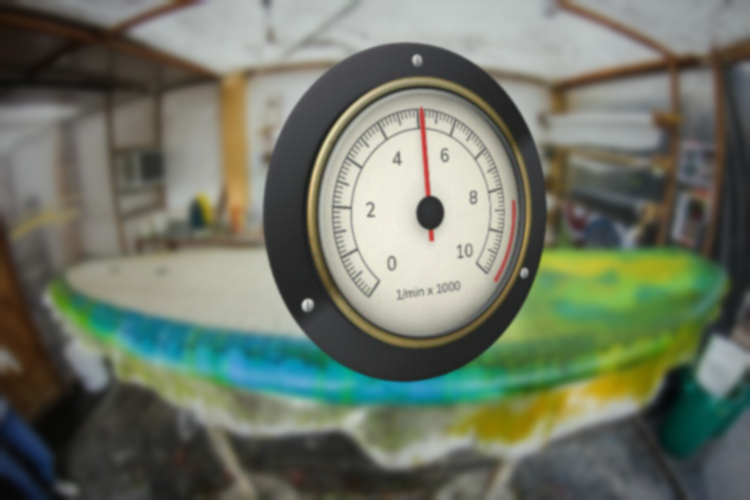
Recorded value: 5000,rpm
